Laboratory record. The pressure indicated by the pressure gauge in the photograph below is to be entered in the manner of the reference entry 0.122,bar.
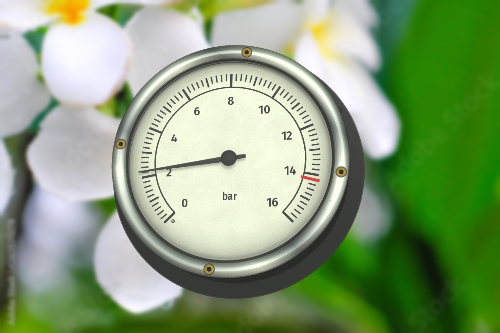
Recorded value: 2.2,bar
